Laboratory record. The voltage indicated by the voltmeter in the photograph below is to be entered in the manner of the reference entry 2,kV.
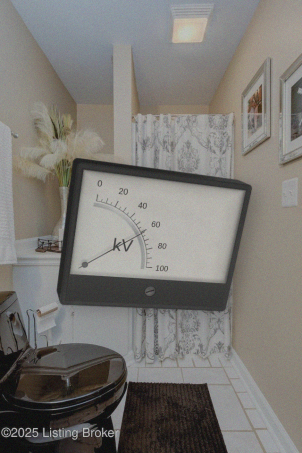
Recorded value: 60,kV
